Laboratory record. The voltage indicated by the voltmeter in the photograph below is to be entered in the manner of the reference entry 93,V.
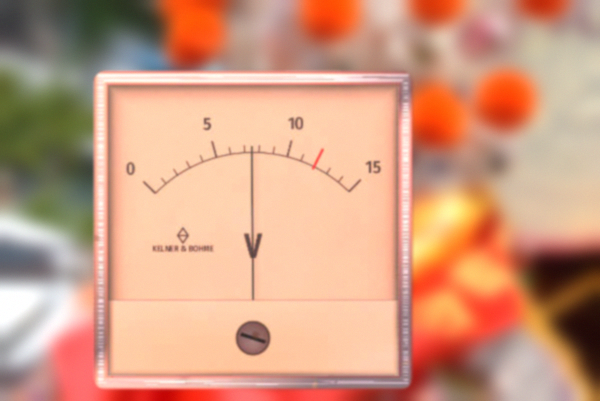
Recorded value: 7.5,V
